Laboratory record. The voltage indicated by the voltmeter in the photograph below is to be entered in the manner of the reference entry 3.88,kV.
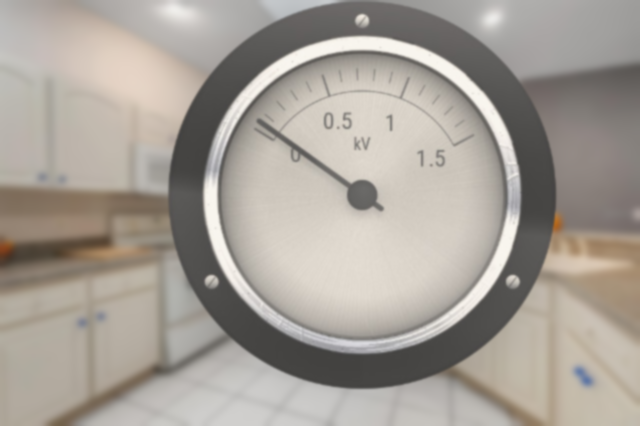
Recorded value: 0.05,kV
